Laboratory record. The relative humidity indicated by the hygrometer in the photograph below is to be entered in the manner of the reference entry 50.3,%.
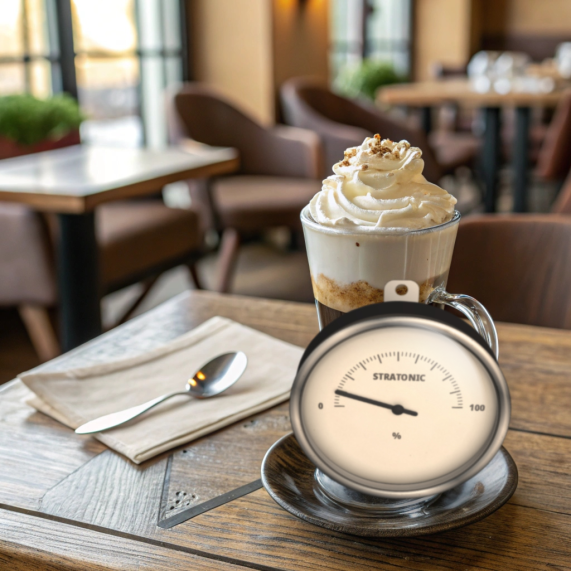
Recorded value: 10,%
